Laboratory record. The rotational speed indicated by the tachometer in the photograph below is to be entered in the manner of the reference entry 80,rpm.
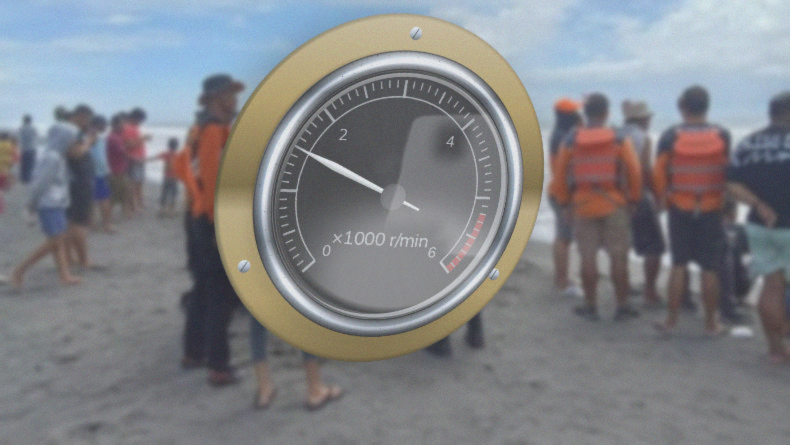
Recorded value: 1500,rpm
